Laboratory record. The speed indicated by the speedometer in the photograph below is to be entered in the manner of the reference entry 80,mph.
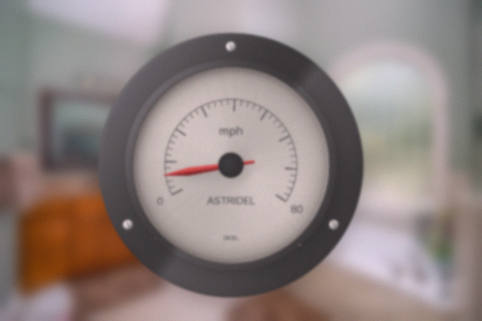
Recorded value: 6,mph
